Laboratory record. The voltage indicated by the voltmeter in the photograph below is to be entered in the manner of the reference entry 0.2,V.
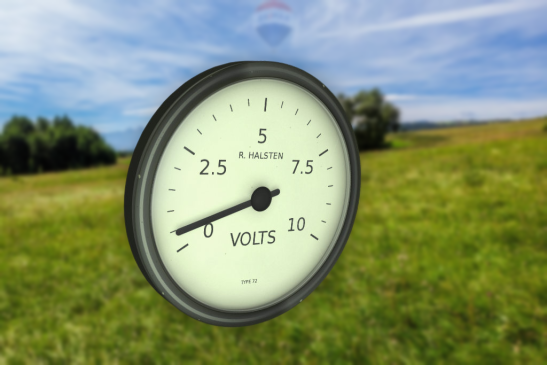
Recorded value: 0.5,V
